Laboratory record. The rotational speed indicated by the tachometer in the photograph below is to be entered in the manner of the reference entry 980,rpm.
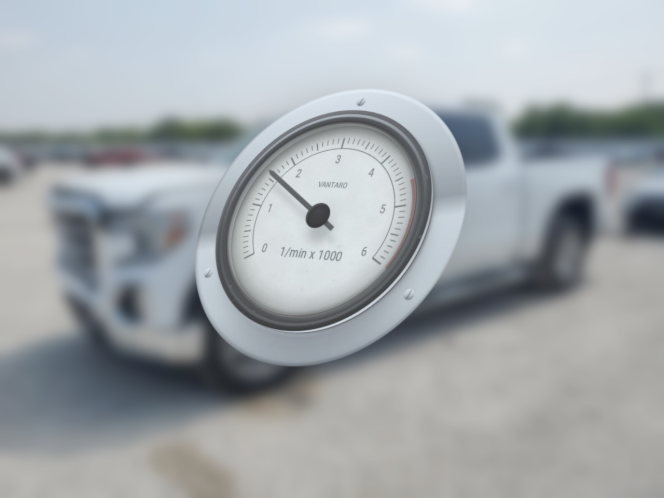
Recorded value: 1600,rpm
